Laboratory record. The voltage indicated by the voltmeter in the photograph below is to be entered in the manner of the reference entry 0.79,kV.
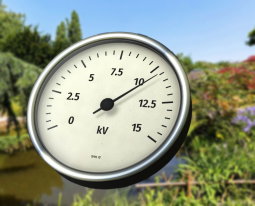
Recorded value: 10.5,kV
